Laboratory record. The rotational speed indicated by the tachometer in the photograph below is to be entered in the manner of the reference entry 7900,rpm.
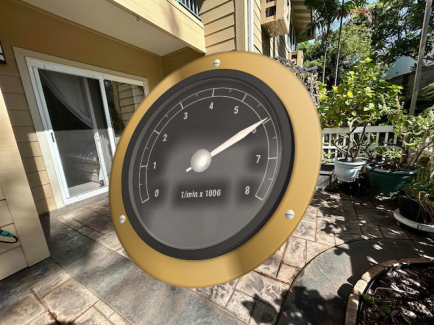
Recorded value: 6000,rpm
